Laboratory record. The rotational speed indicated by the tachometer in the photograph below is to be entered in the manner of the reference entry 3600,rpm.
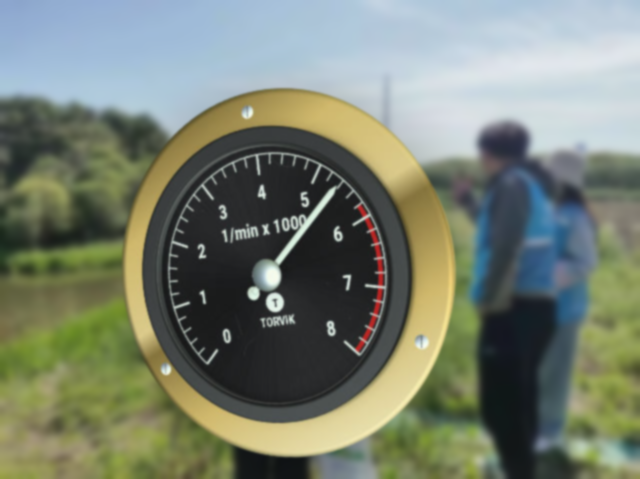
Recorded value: 5400,rpm
